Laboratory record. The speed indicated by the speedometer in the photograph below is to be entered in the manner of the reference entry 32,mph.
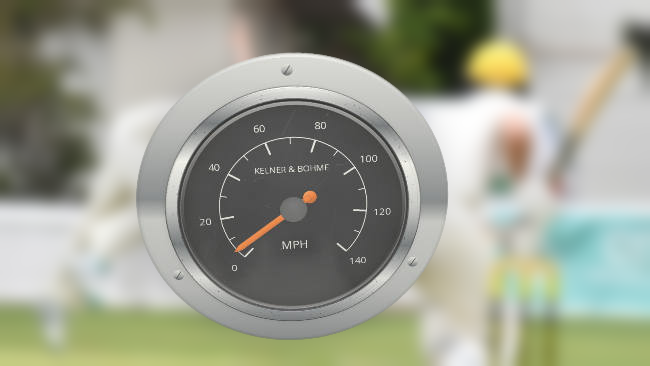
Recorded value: 5,mph
